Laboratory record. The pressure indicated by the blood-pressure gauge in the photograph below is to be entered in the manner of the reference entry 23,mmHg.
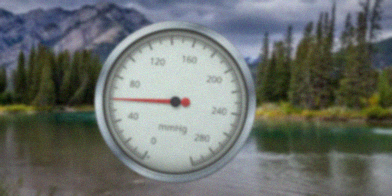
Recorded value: 60,mmHg
